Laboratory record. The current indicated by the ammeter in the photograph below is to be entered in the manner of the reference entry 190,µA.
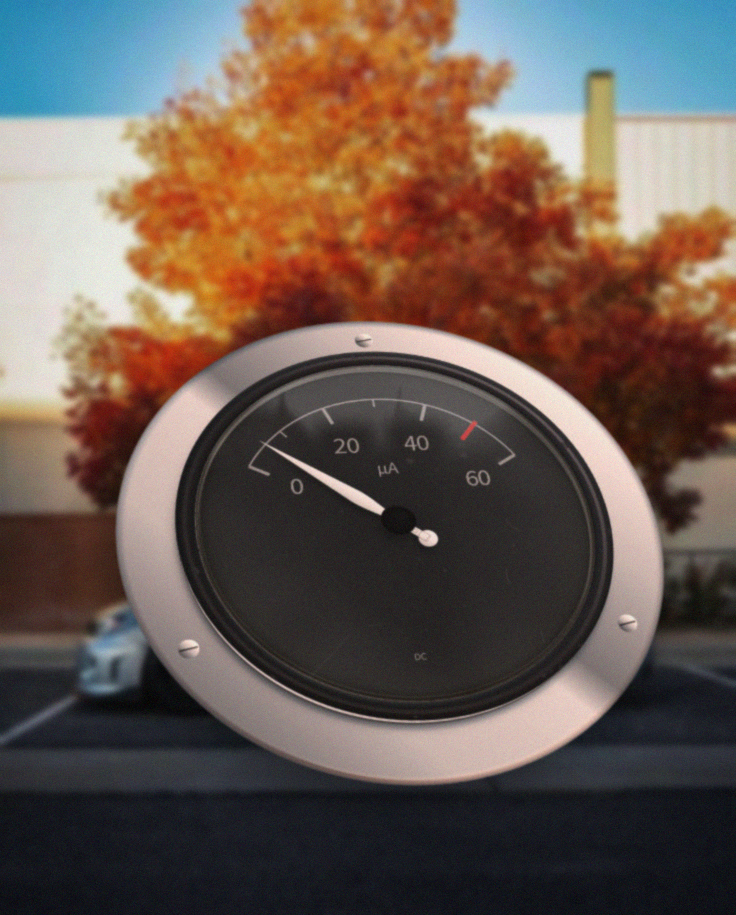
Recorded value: 5,µA
